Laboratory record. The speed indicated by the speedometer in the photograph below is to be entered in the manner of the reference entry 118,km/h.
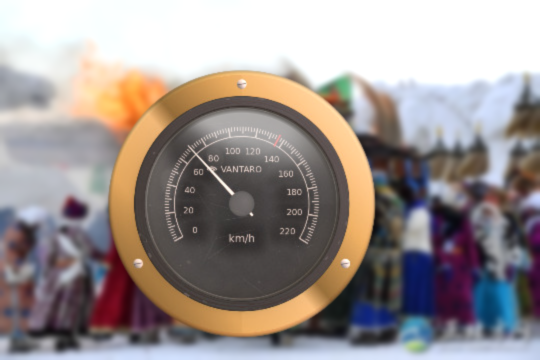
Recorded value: 70,km/h
